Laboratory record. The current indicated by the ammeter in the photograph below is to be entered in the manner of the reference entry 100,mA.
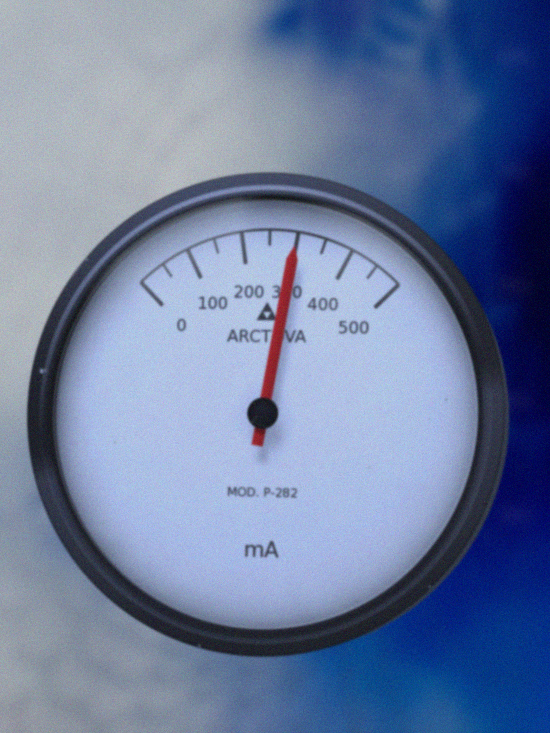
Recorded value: 300,mA
